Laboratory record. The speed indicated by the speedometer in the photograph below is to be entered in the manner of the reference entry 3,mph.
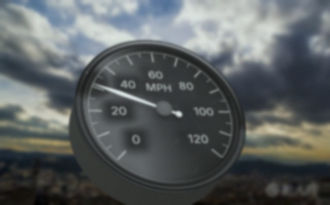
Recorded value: 30,mph
